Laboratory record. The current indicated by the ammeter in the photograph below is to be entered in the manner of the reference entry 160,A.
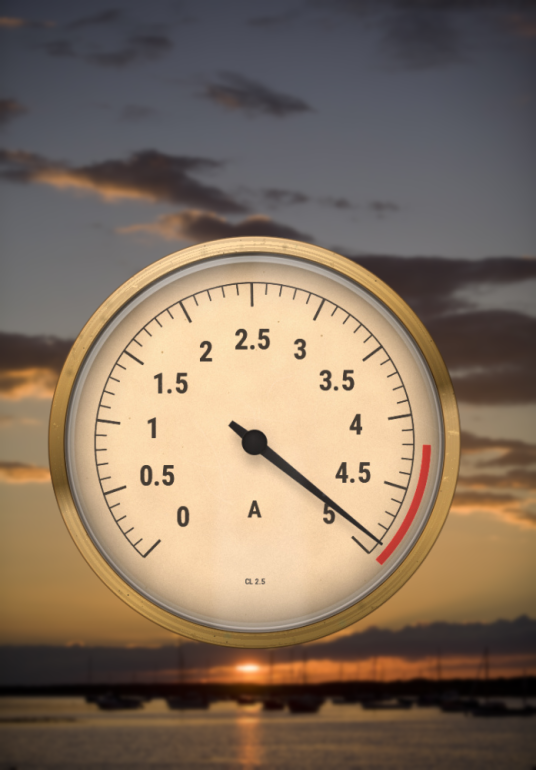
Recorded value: 4.9,A
